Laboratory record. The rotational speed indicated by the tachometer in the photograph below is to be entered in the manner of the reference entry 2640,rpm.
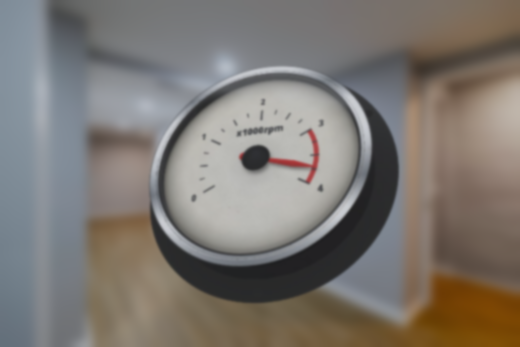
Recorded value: 3750,rpm
